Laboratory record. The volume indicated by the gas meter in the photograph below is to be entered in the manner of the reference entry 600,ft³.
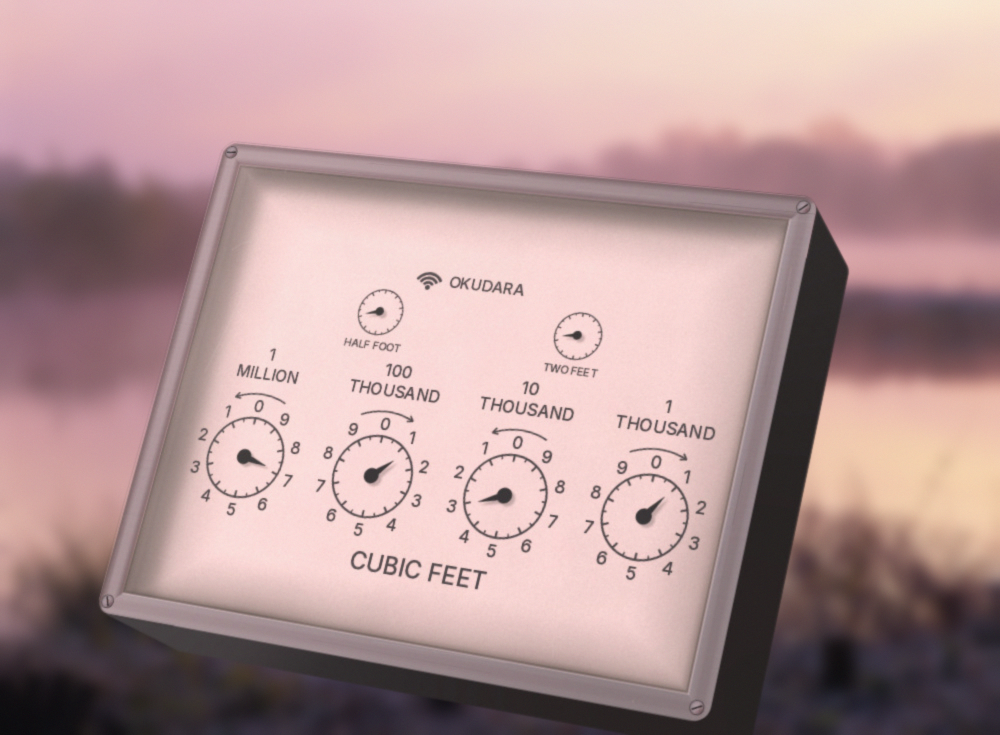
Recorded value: 713100,ft³
